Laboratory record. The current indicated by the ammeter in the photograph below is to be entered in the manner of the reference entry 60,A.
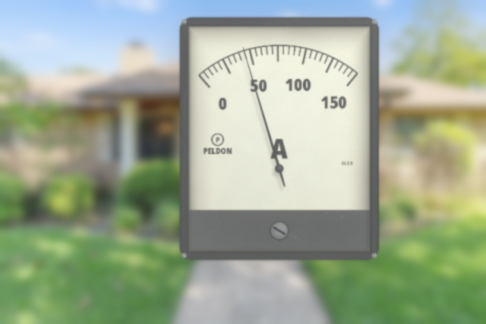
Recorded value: 45,A
